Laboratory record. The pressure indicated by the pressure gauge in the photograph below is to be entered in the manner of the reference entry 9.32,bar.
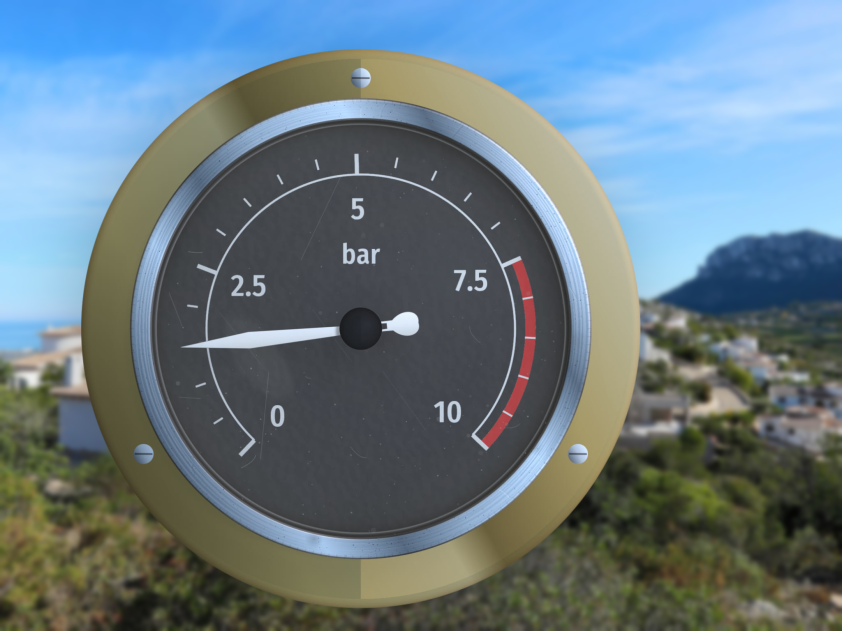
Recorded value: 1.5,bar
